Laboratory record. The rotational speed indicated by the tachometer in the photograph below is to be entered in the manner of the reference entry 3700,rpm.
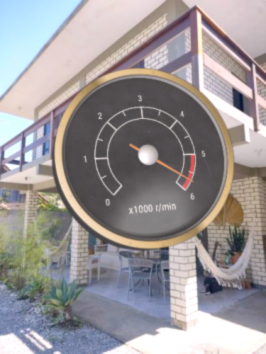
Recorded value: 5750,rpm
